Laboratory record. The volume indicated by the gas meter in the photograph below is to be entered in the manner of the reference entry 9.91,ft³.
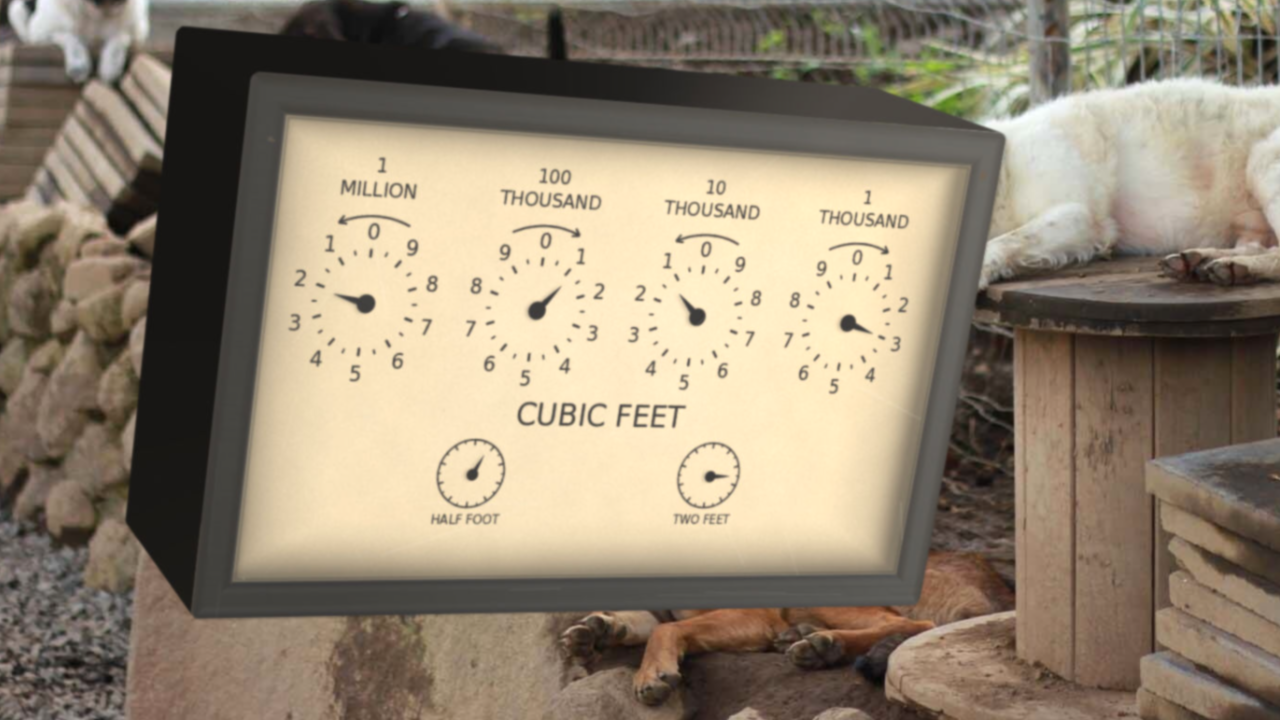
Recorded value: 211300,ft³
